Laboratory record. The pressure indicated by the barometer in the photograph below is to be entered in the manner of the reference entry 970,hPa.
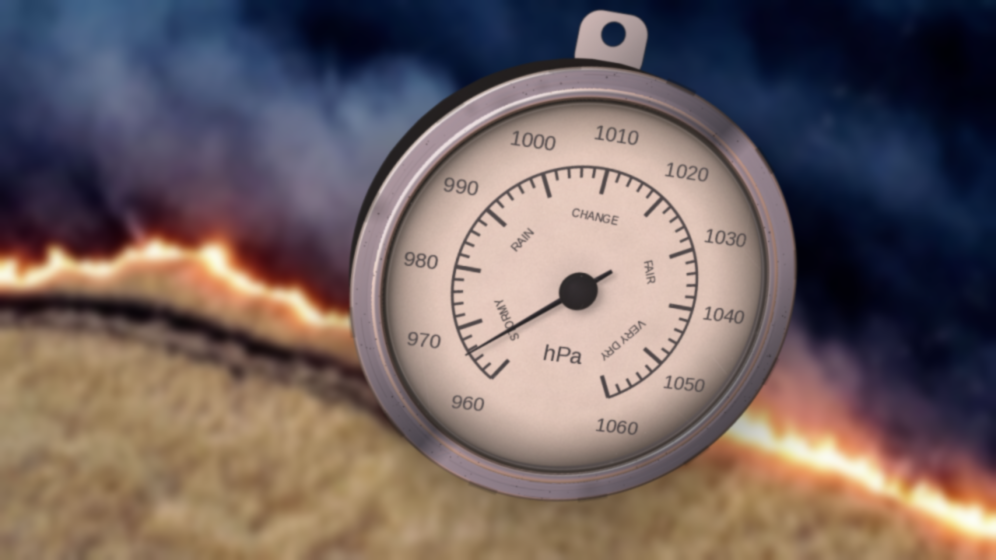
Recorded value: 966,hPa
